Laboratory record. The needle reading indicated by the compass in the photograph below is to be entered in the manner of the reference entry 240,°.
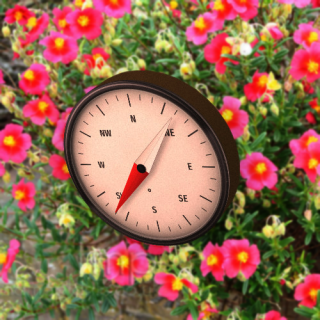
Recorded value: 220,°
